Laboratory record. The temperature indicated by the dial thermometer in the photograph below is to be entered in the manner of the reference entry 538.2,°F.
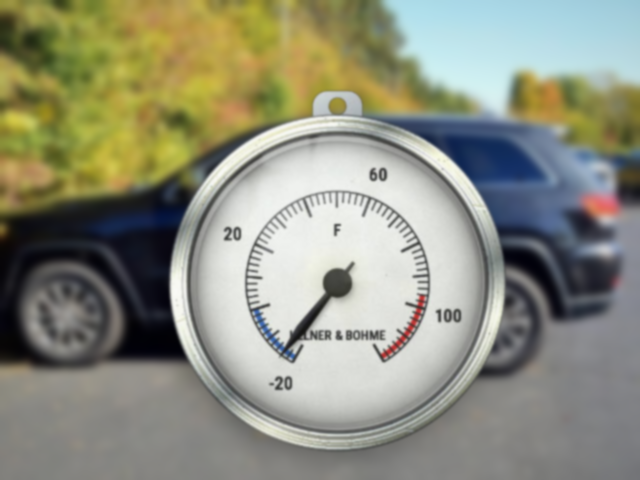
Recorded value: -16,°F
